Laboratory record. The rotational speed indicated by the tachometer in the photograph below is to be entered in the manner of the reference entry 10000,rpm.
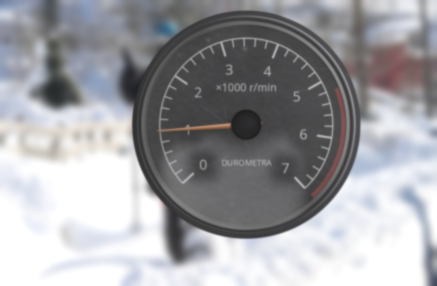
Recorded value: 1000,rpm
